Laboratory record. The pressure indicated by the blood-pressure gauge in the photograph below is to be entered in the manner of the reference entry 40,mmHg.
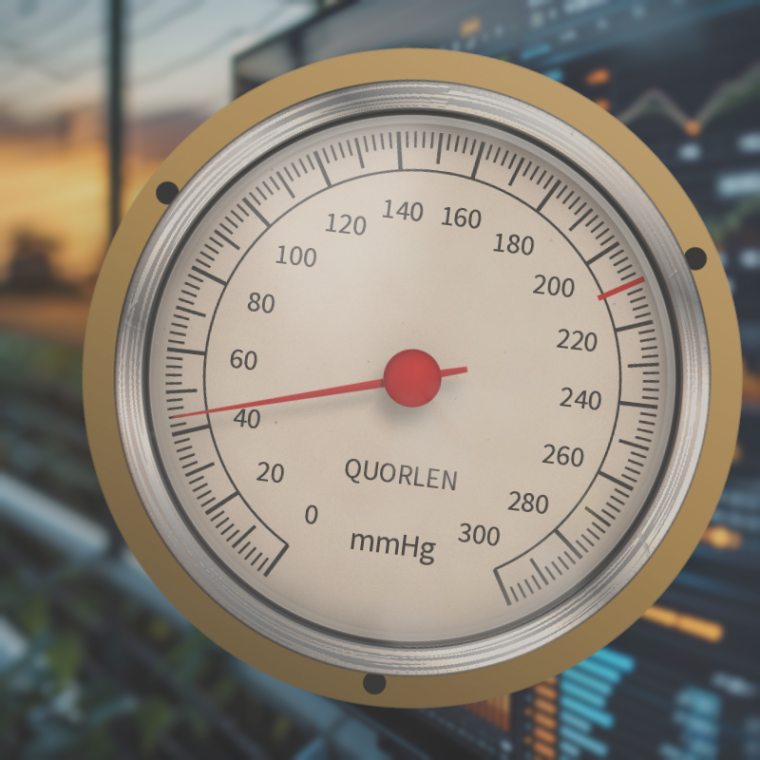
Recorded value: 44,mmHg
